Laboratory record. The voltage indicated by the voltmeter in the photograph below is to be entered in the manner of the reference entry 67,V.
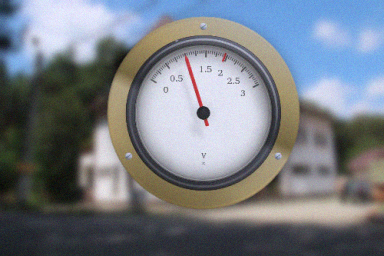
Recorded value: 1,V
